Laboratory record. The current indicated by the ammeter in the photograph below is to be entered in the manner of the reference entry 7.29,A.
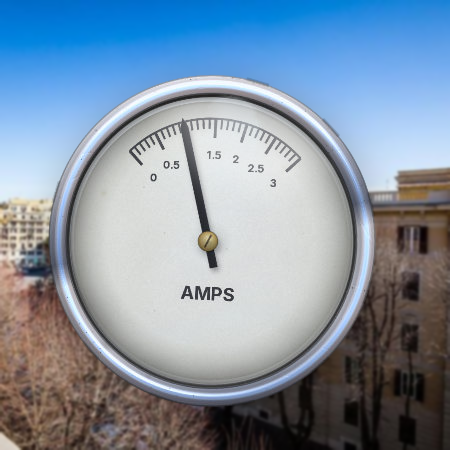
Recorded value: 1,A
